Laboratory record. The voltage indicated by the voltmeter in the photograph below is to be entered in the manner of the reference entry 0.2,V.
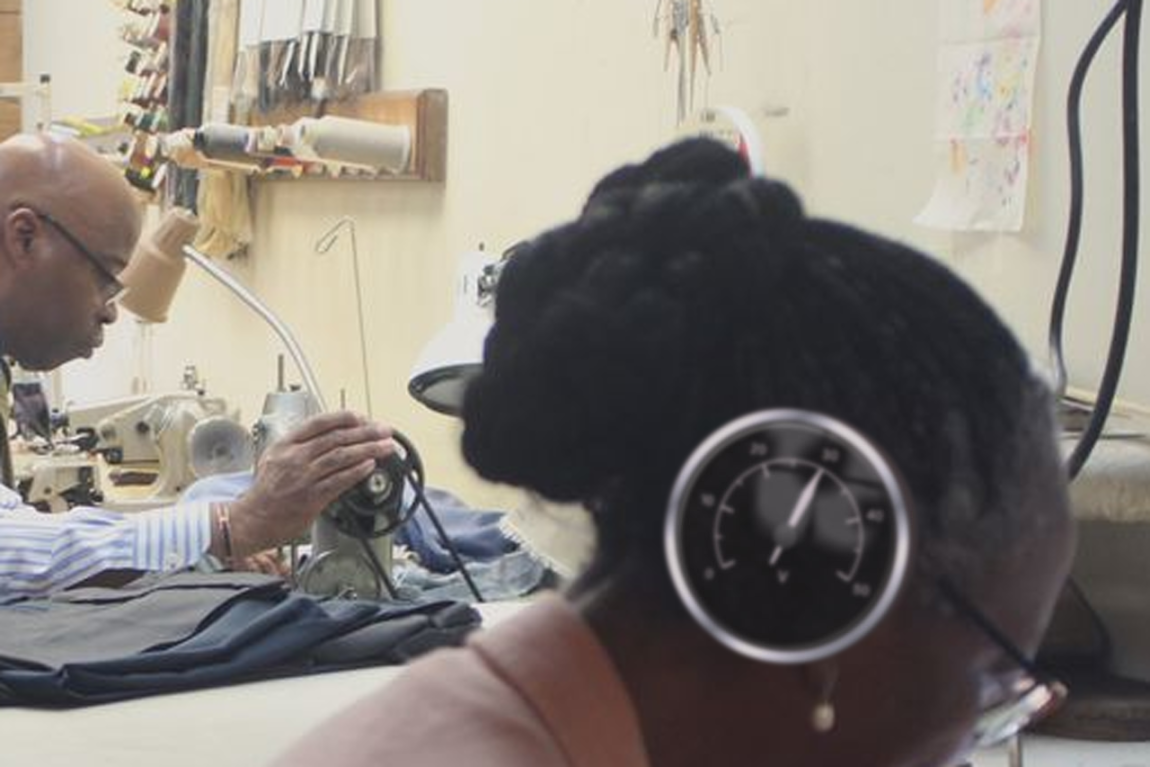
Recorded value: 30,V
